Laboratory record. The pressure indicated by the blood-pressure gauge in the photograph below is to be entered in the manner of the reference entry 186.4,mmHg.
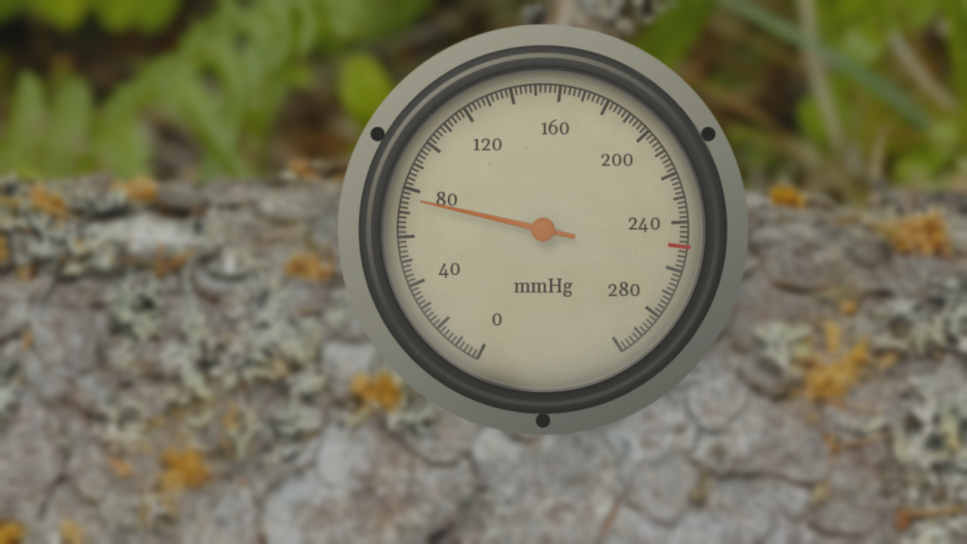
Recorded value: 76,mmHg
